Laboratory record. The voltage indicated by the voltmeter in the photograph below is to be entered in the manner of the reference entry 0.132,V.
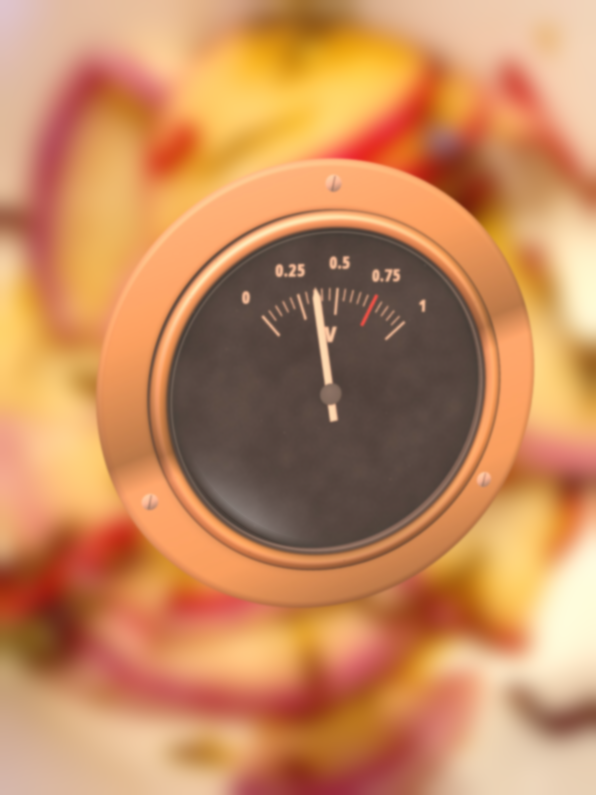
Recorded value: 0.35,V
